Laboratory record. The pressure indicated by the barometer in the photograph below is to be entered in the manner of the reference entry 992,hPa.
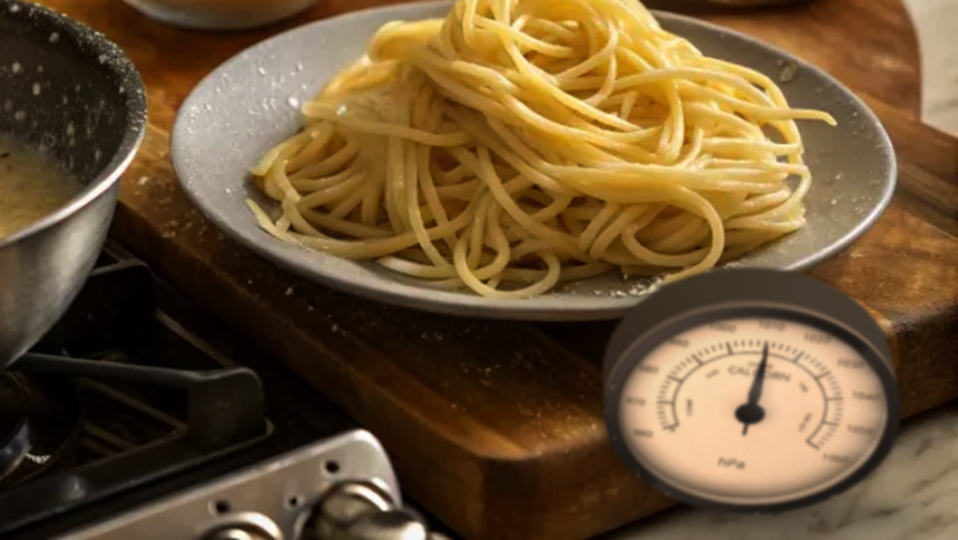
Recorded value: 1010,hPa
